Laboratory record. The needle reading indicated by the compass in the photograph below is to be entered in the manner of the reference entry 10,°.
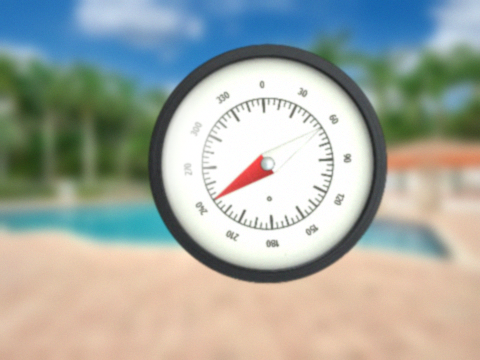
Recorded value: 240,°
